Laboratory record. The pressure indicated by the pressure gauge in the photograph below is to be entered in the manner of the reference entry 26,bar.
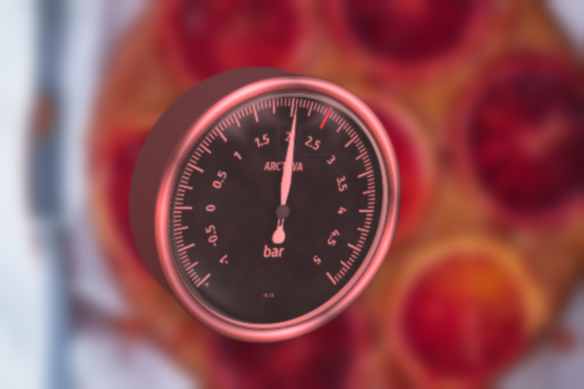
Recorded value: 2,bar
